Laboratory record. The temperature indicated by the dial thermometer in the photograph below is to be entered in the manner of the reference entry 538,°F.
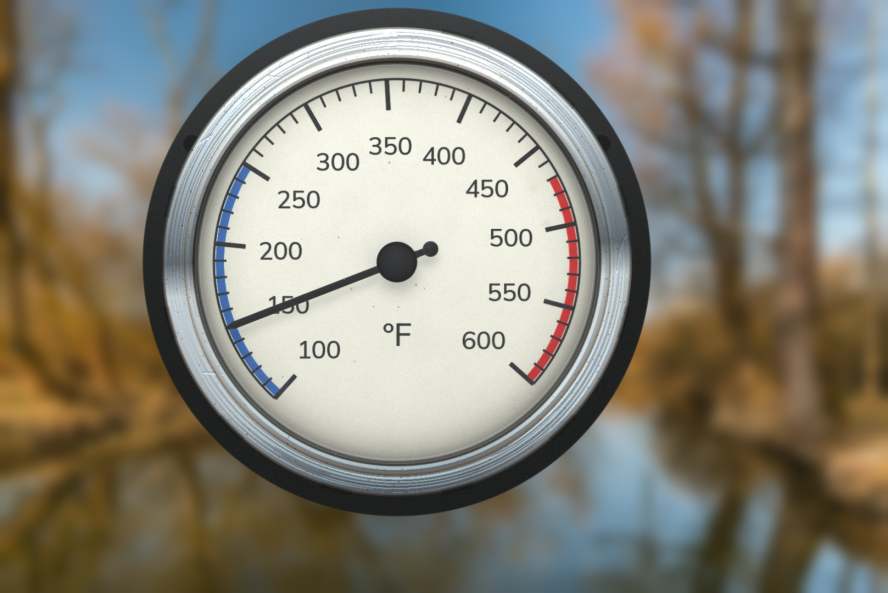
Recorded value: 150,°F
